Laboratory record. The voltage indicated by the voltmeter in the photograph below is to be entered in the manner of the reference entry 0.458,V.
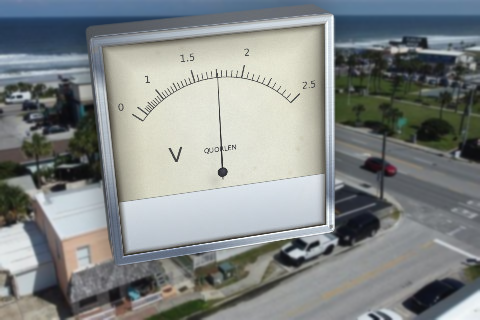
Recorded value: 1.75,V
